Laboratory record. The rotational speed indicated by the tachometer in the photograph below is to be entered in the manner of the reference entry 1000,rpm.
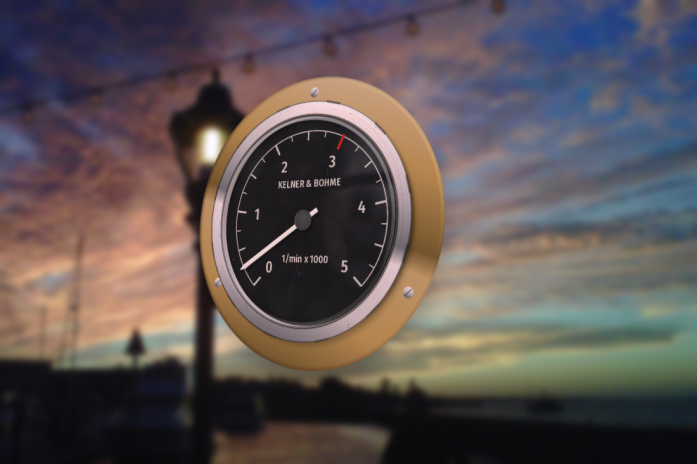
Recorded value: 250,rpm
